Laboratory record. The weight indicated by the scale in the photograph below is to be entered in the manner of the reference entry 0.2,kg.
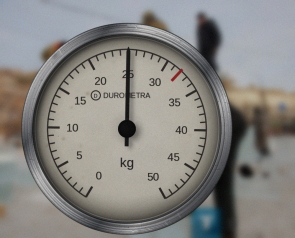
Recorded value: 25,kg
